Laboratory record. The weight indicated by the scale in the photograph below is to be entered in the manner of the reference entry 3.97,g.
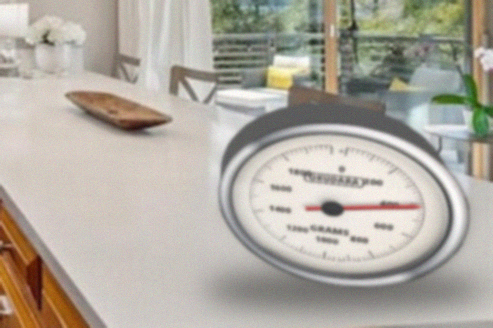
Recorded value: 400,g
